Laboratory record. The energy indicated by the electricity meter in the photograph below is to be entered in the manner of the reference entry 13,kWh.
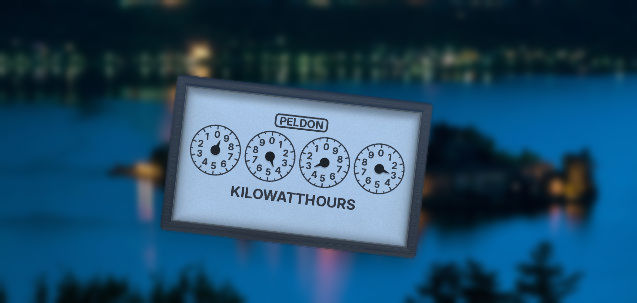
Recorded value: 9433,kWh
